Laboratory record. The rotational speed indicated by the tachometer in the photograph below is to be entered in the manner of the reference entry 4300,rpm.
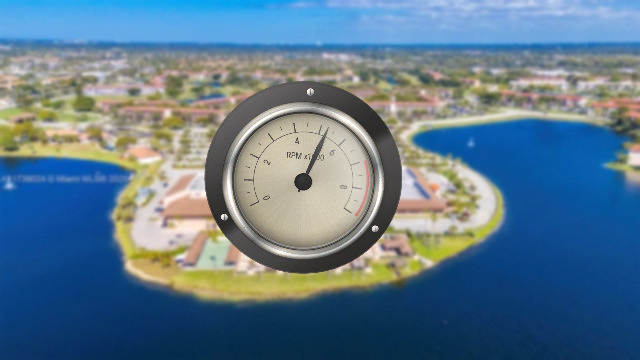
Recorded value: 5250,rpm
